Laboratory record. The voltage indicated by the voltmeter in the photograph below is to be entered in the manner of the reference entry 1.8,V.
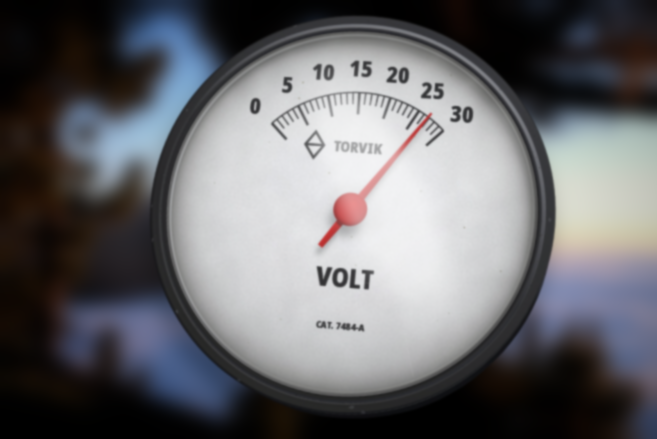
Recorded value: 27,V
